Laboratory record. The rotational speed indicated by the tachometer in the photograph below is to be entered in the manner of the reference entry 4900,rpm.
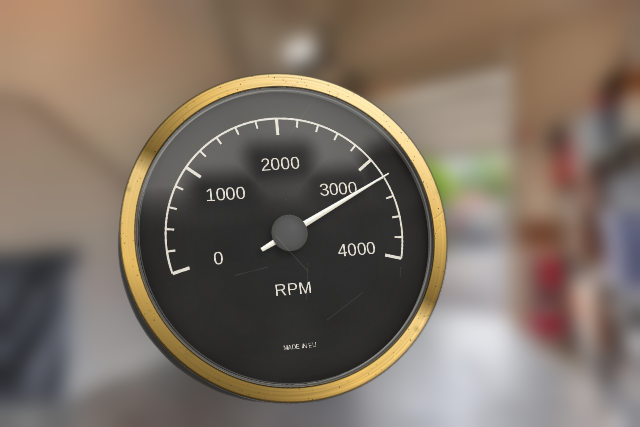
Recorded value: 3200,rpm
